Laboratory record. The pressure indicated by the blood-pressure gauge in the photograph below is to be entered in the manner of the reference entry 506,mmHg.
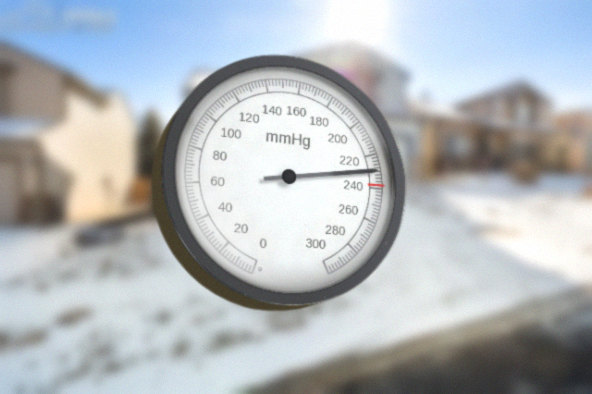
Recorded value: 230,mmHg
